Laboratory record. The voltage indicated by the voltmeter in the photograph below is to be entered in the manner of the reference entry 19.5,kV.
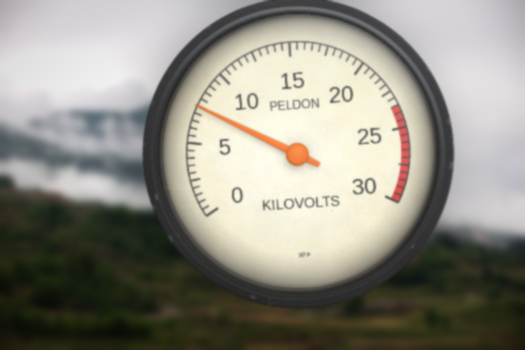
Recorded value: 7.5,kV
